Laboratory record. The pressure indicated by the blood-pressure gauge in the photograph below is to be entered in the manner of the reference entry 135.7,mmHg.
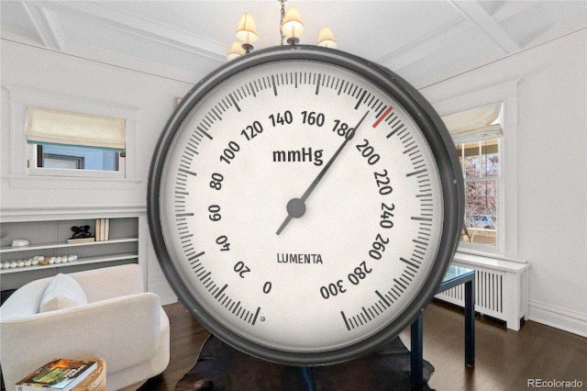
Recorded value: 186,mmHg
